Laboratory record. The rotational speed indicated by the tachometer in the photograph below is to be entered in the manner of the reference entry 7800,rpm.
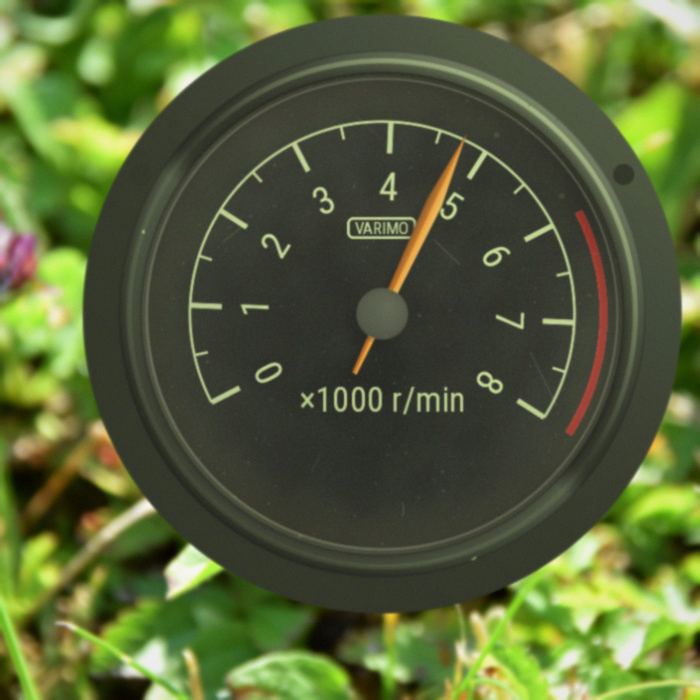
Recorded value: 4750,rpm
